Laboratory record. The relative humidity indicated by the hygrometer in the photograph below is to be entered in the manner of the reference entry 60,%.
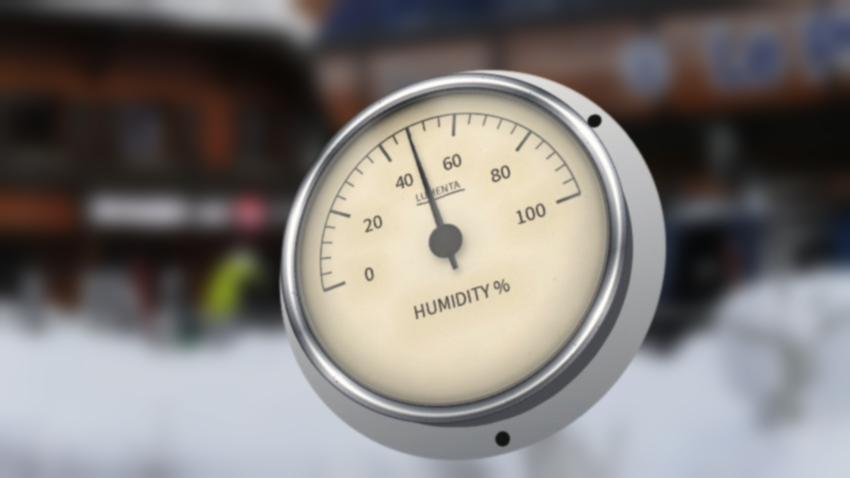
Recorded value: 48,%
